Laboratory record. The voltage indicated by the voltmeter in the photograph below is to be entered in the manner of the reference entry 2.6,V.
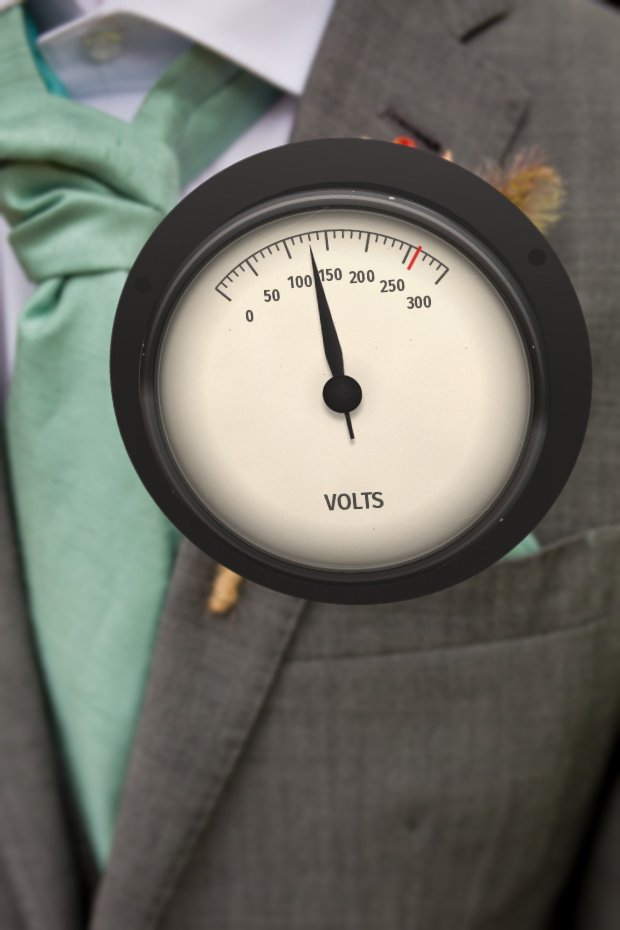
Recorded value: 130,V
